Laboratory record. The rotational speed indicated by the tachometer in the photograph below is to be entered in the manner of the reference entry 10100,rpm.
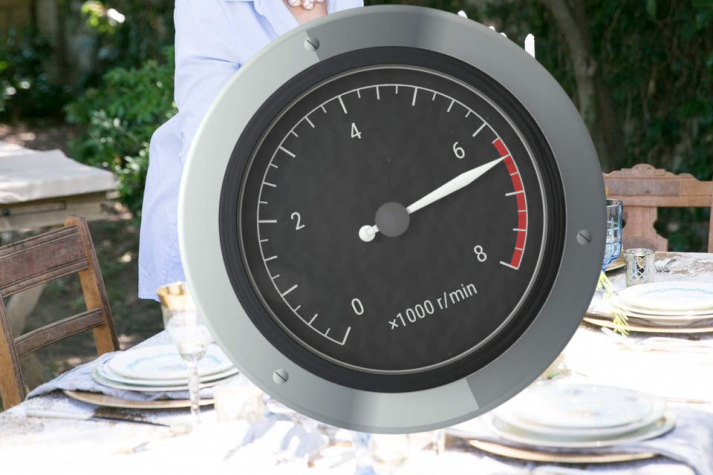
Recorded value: 6500,rpm
